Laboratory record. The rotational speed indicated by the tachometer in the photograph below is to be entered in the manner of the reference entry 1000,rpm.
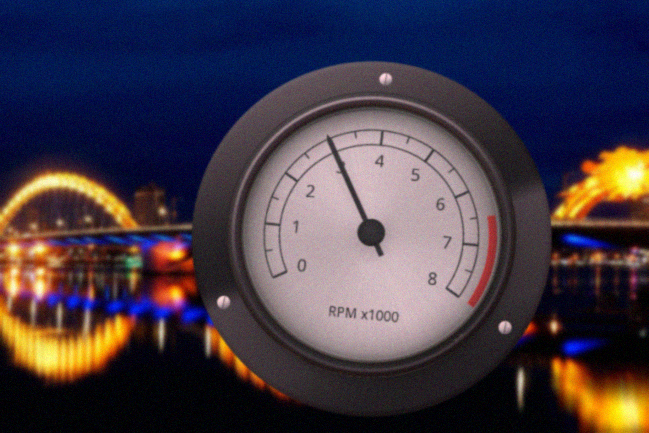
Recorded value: 3000,rpm
